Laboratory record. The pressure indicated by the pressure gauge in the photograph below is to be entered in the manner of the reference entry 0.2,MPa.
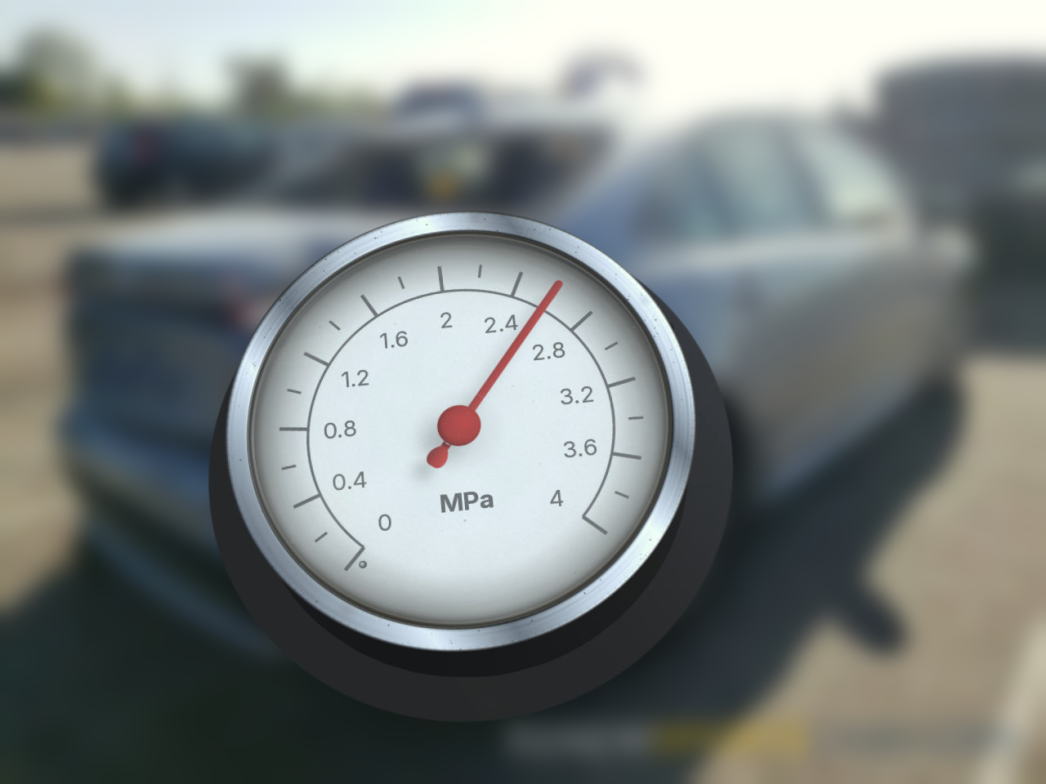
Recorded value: 2.6,MPa
